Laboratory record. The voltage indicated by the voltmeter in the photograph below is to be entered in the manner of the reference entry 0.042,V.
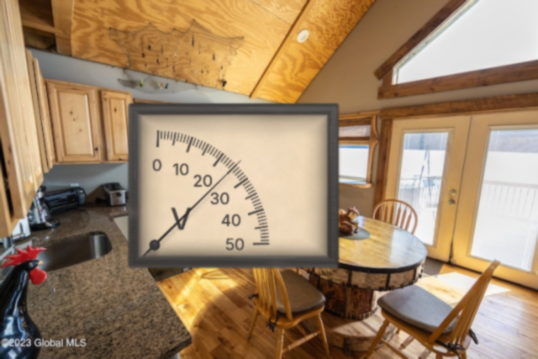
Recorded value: 25,V
